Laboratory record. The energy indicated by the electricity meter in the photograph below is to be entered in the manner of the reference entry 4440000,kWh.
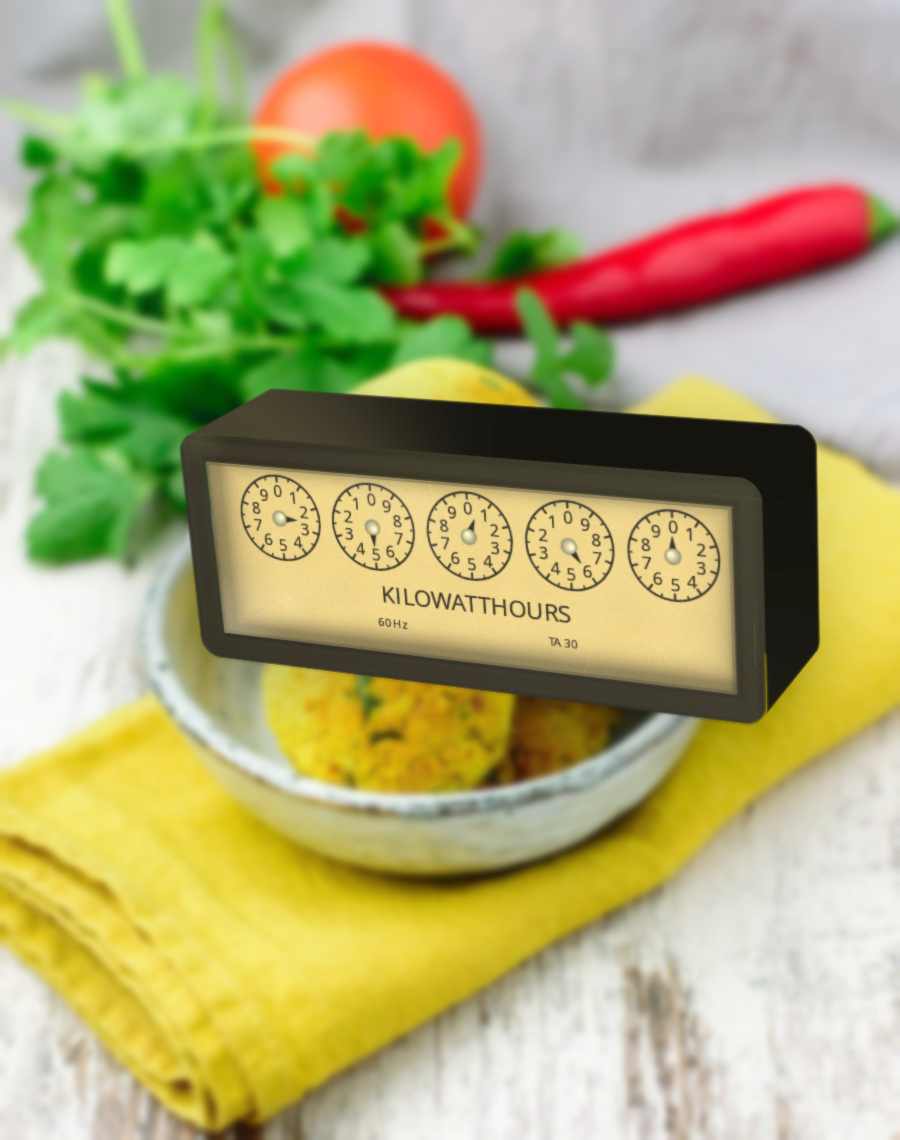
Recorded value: 25060,kWh
